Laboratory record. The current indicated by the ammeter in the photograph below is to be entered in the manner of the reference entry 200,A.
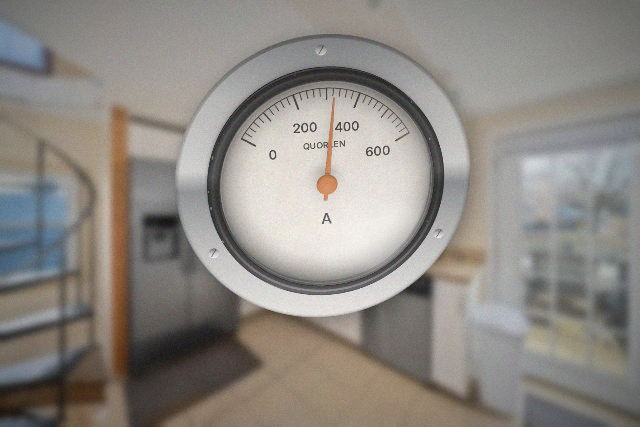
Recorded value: 320,A
